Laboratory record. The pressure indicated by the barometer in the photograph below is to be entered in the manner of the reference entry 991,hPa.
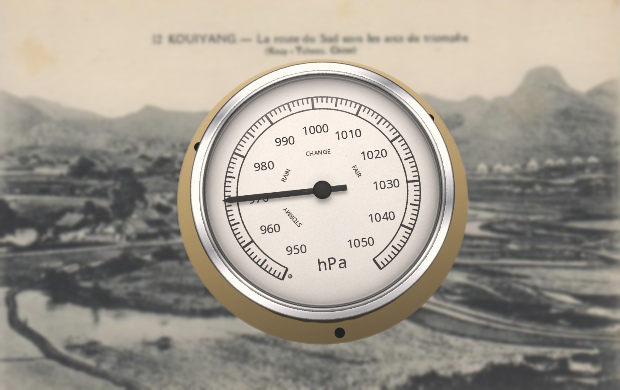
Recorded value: 970,hPa
